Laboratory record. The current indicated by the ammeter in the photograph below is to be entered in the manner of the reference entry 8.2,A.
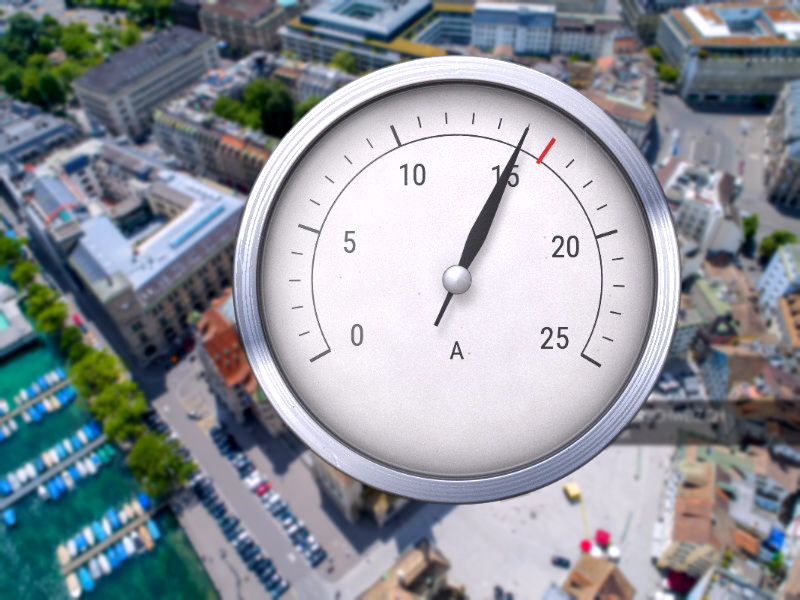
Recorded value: 15,A
